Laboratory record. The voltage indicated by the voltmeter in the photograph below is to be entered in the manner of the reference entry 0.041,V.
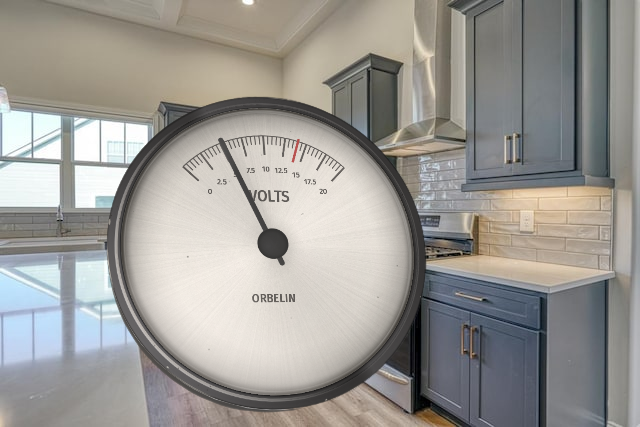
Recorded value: 5,V
